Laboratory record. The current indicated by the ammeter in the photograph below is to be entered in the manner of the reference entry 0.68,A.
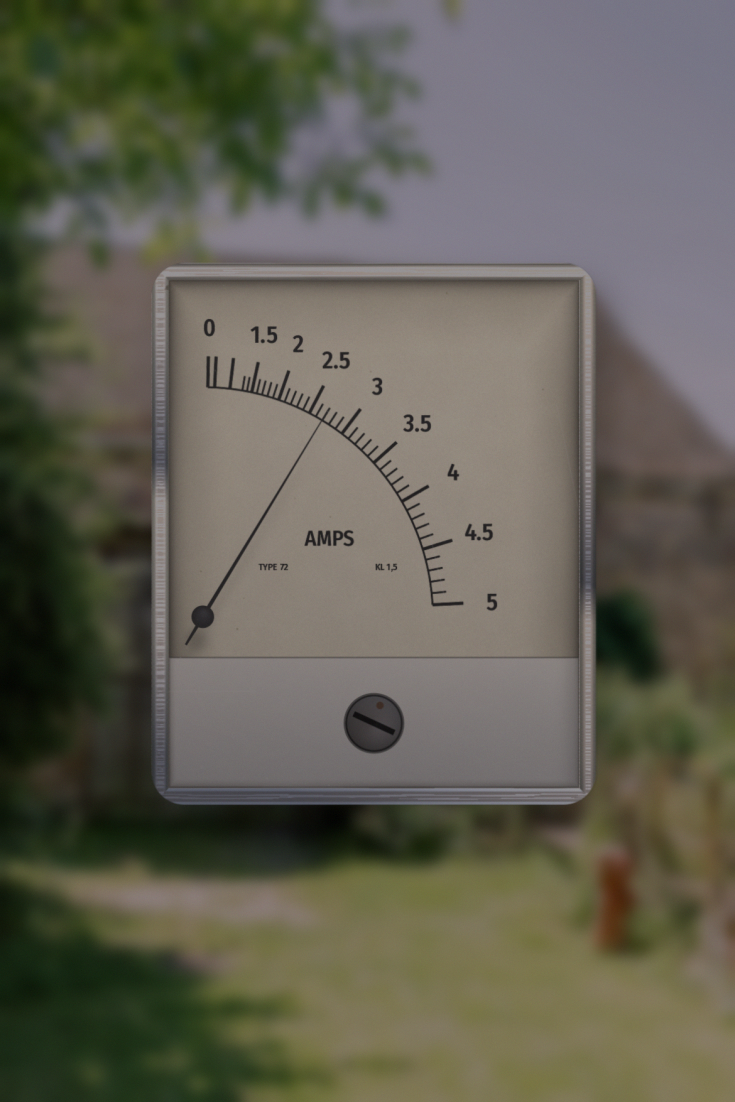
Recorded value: 2.7,A
